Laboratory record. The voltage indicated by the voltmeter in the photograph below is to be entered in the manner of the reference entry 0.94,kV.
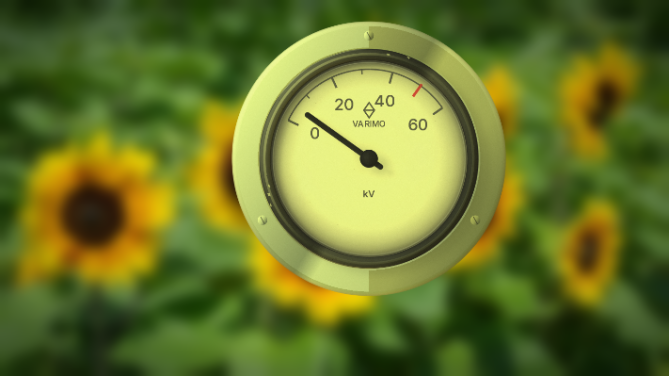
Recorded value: 5,kV
